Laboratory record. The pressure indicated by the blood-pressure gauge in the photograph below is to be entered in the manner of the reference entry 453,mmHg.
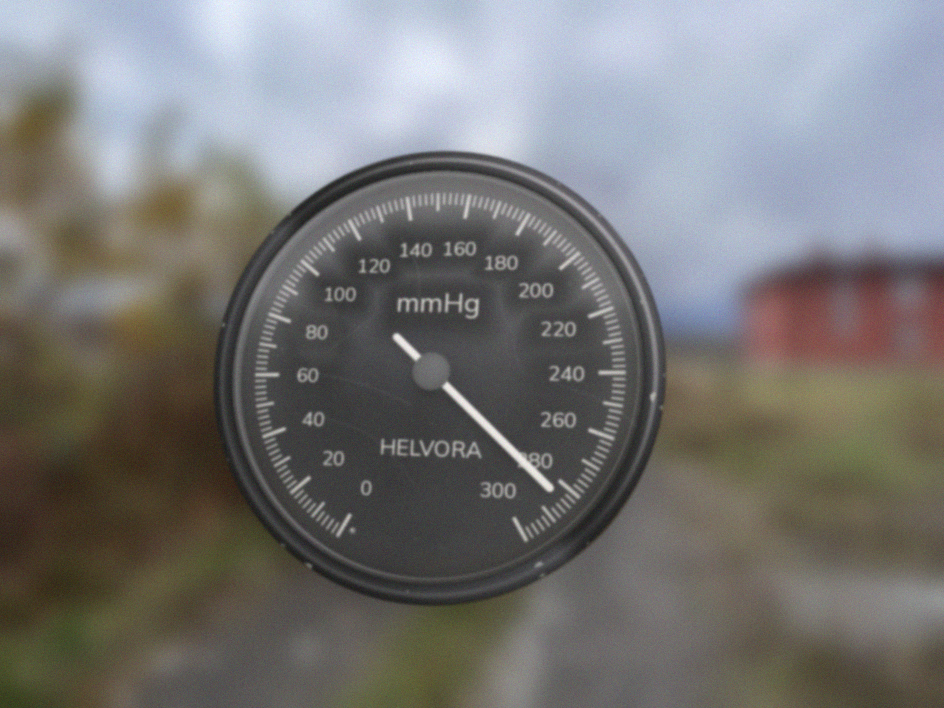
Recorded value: 284,mmHg
